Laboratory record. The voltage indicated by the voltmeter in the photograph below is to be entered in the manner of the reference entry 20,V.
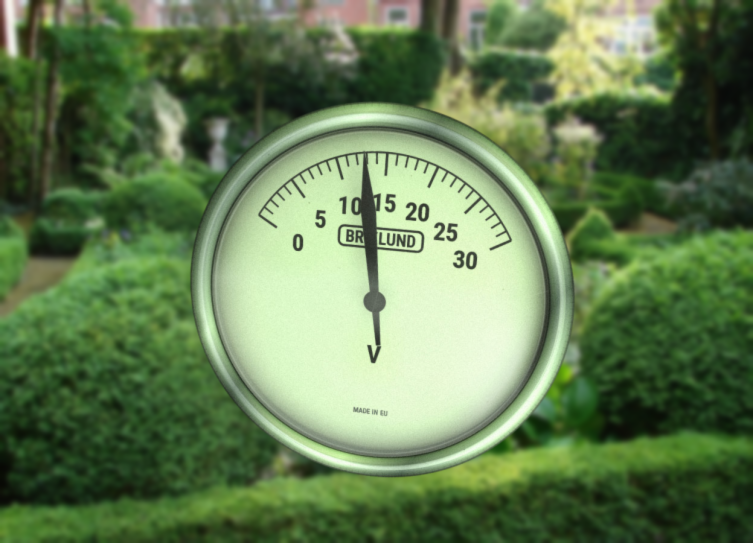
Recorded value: 13,V
